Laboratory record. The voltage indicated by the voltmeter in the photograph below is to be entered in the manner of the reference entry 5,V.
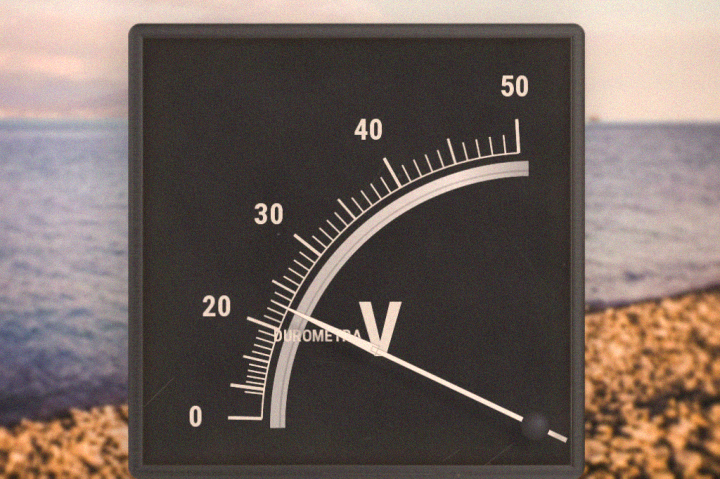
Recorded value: 23,V
